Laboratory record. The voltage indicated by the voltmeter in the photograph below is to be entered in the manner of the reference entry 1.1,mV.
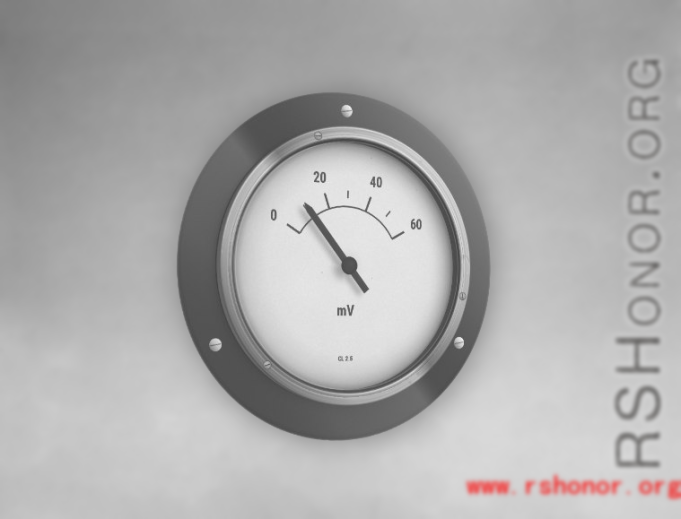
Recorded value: 10,mV
